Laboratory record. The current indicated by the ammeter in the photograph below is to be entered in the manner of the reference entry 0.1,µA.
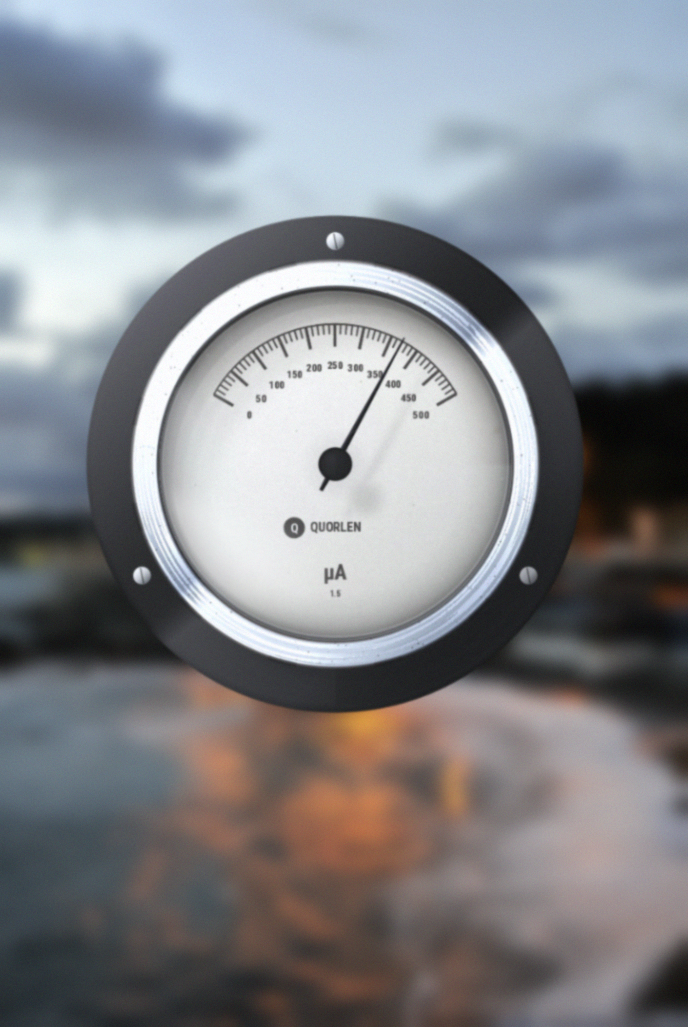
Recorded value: 370,µA
